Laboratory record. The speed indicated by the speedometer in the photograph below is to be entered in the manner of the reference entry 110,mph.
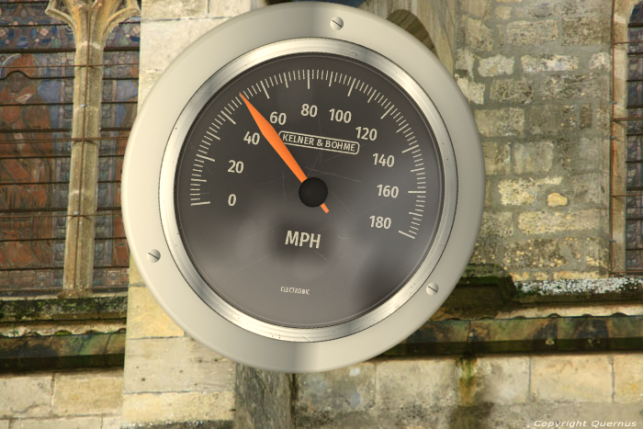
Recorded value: 50,mph
